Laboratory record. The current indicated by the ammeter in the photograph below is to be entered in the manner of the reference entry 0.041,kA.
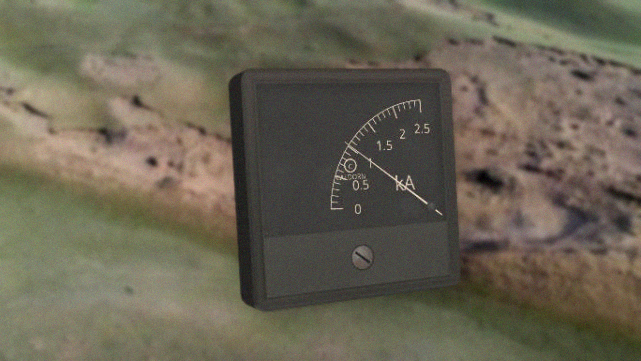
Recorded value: 1,kA
